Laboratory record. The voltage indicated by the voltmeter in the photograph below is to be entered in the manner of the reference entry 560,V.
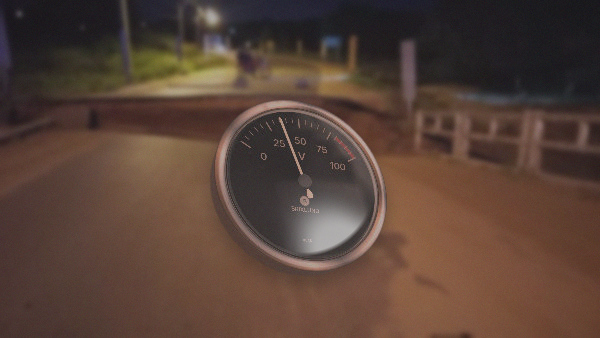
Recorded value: 35,V
